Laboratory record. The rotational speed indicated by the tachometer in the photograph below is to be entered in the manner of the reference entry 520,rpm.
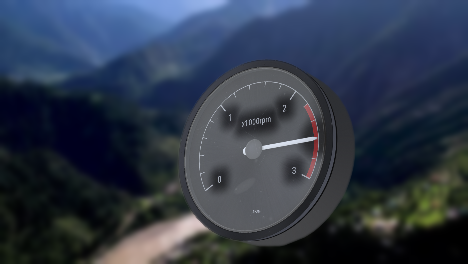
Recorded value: 2600,rpm
